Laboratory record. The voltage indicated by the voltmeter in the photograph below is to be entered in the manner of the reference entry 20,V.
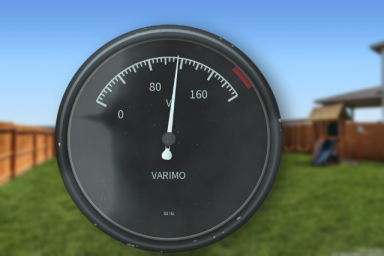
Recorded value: 115,V
